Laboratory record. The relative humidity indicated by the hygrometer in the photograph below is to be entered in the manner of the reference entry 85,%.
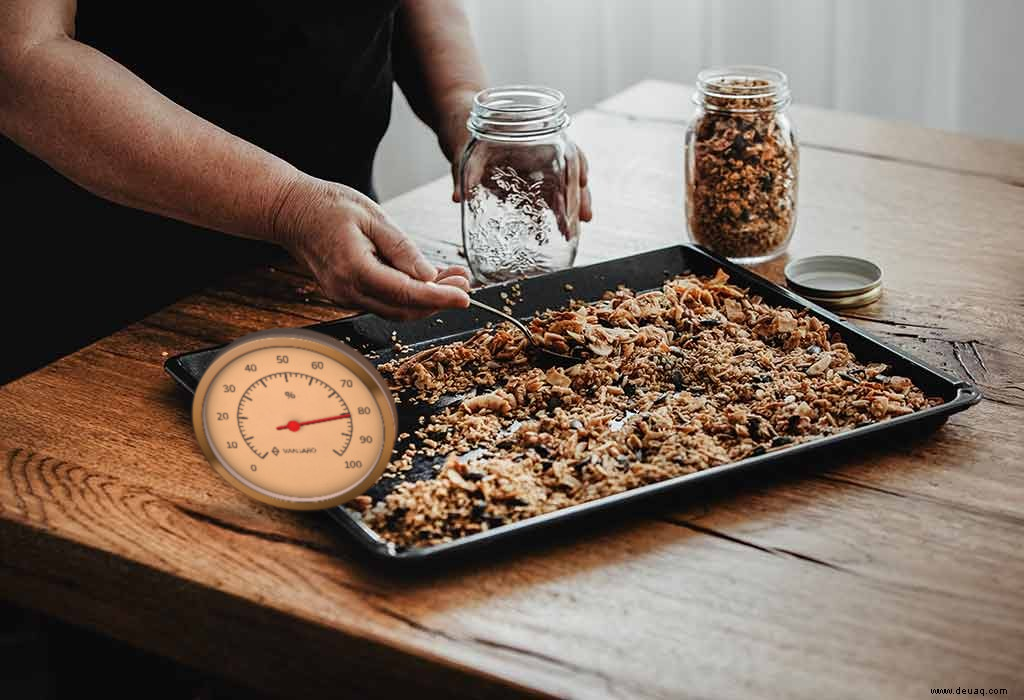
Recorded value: 80,%
